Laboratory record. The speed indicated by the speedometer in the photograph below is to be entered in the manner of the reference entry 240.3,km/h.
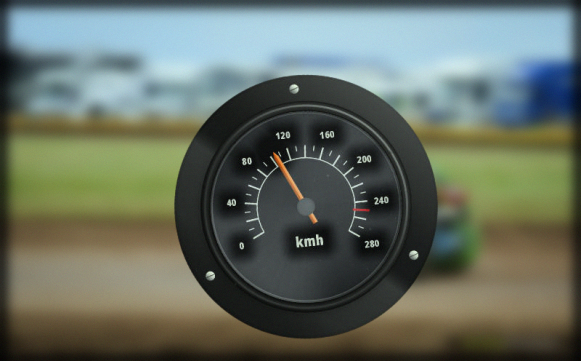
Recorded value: 105,km/h
